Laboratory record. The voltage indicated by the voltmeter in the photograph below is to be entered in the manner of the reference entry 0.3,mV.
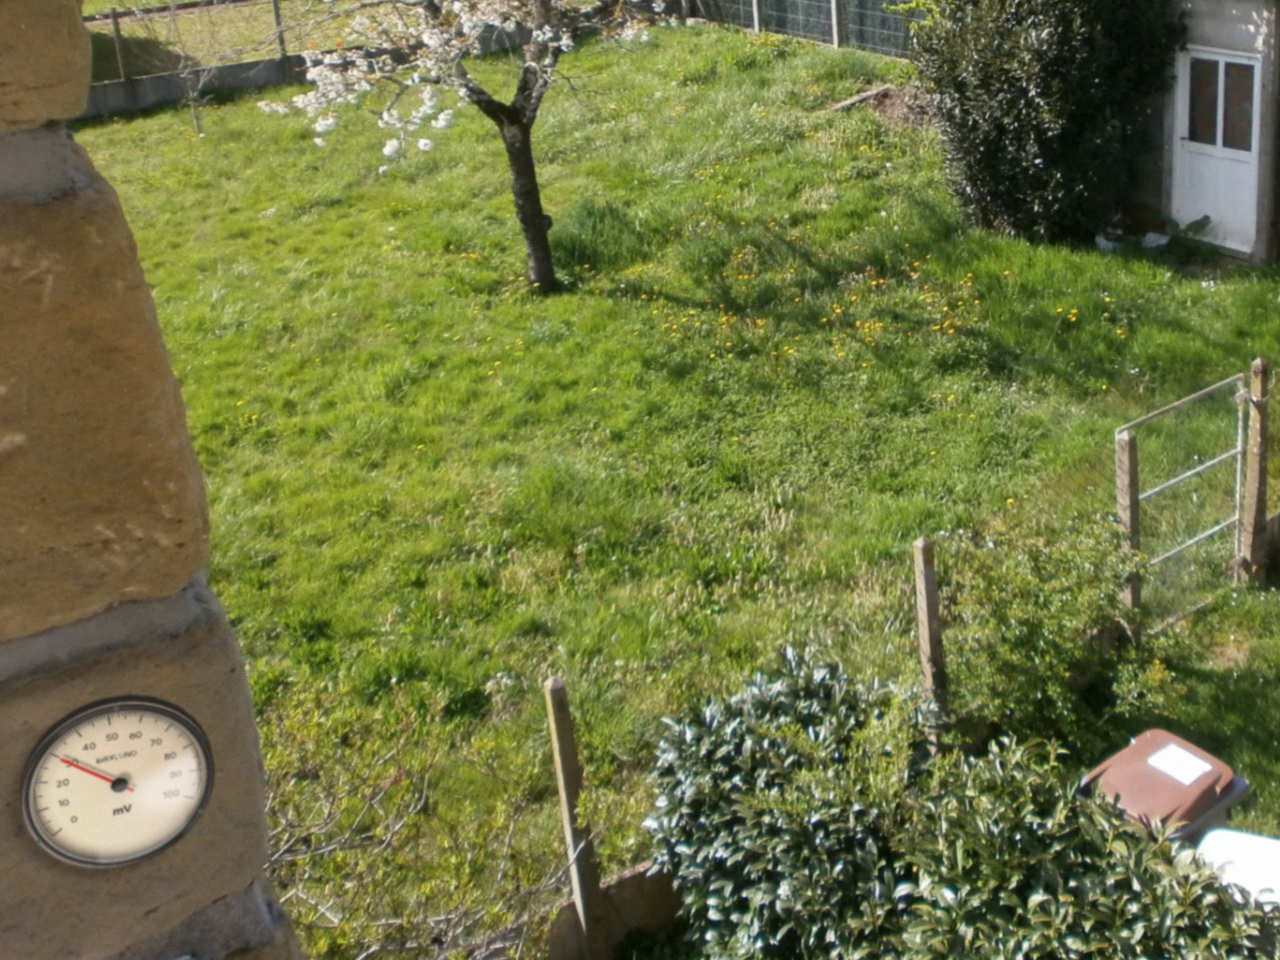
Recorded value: 30,mV
